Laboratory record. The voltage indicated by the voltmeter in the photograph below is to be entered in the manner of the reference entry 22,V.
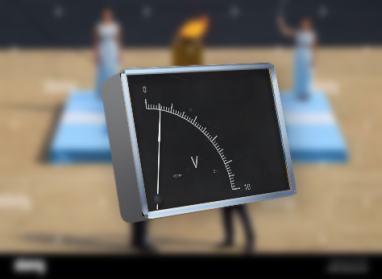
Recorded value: 1,V
